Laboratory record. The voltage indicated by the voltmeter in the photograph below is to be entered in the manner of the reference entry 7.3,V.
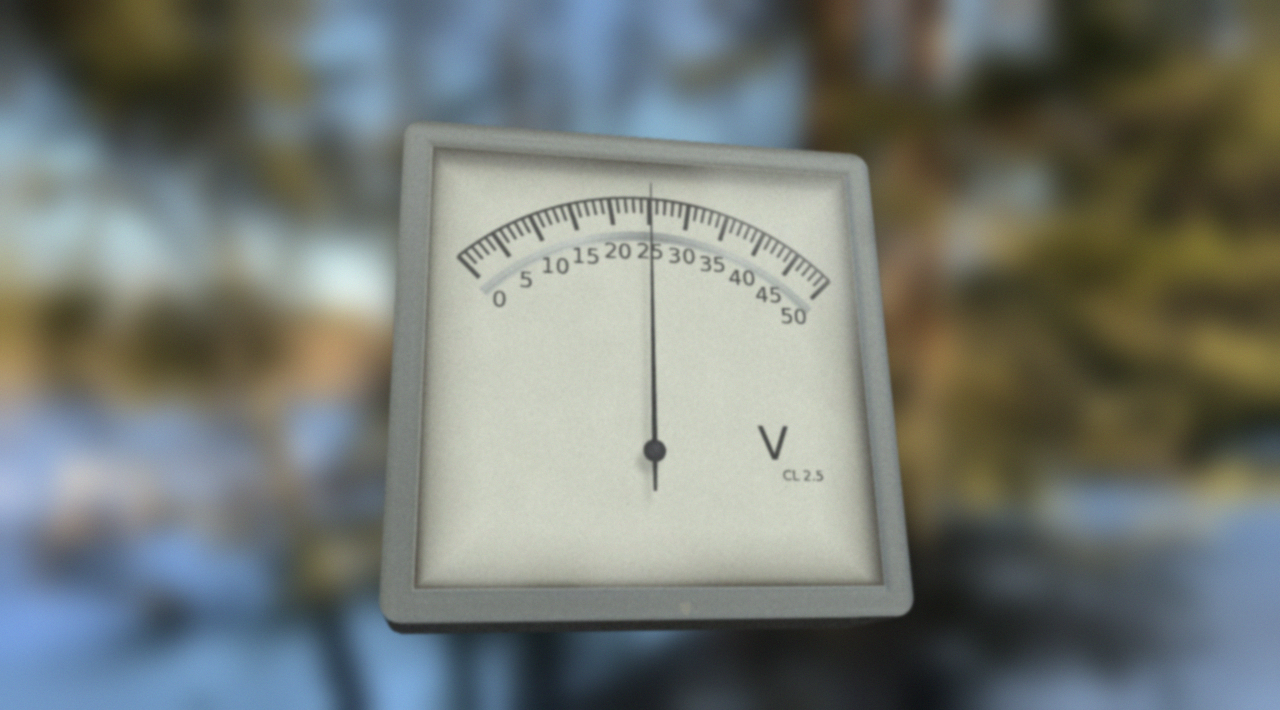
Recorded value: 25,V
